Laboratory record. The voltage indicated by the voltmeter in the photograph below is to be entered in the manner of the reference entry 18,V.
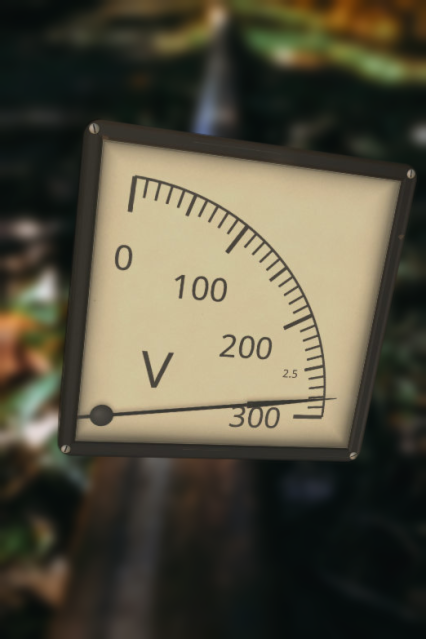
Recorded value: 280,V
